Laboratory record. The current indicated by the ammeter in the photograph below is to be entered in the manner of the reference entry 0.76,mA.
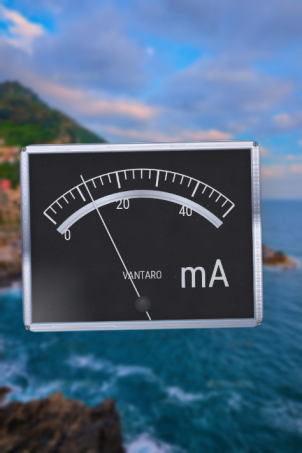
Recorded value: 12,mA
